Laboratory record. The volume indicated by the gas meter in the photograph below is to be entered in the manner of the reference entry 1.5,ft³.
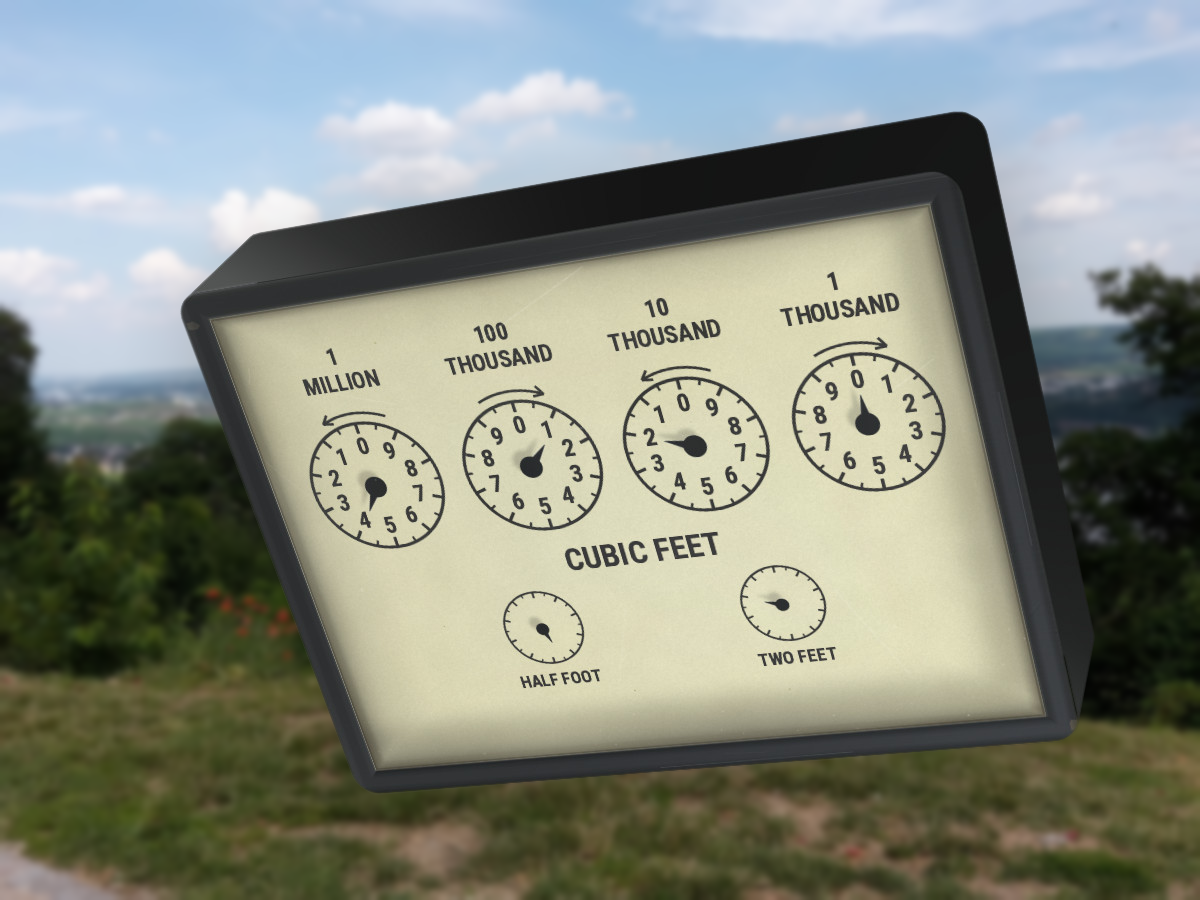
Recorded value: 412000,ft³
